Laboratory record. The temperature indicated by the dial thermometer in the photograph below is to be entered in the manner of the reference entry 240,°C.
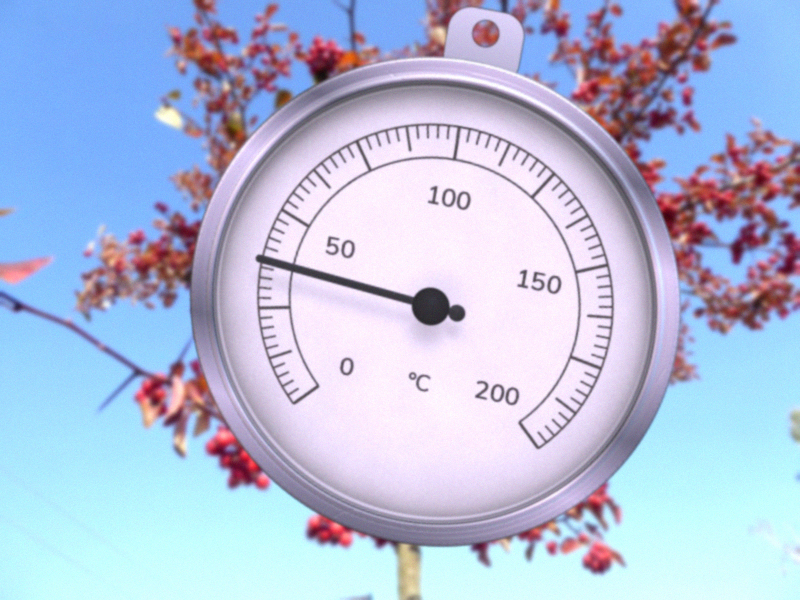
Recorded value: 37.5,°C
